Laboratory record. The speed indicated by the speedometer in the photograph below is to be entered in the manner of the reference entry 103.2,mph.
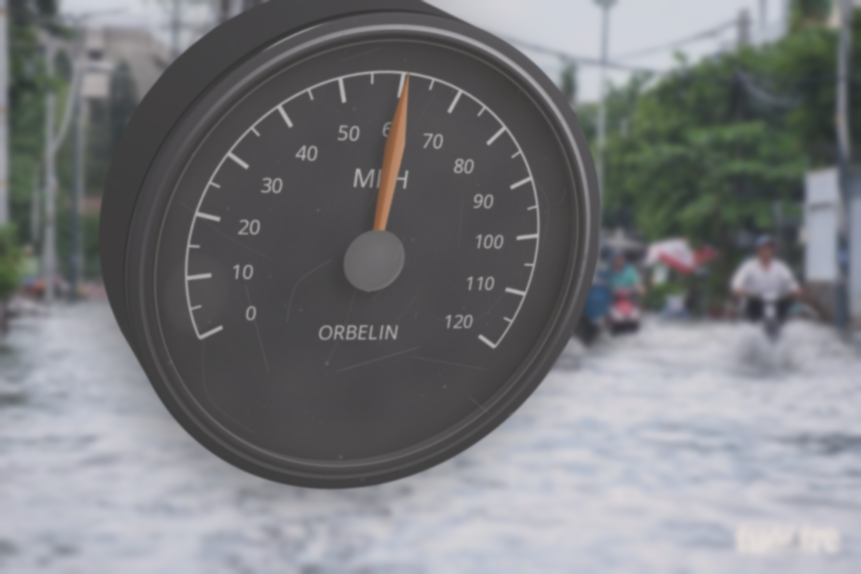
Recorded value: 60,mph
